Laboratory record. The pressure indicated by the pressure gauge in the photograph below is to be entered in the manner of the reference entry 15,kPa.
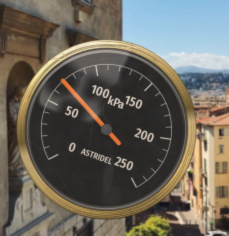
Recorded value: 70,kPa
